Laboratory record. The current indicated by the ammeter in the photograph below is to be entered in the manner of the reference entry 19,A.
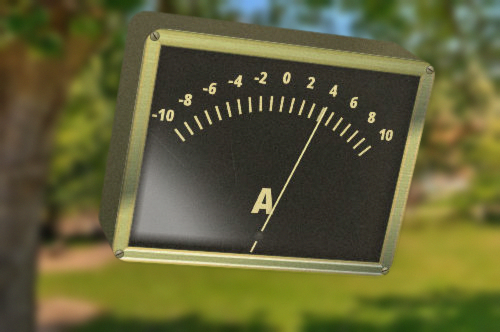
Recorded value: 4,A
